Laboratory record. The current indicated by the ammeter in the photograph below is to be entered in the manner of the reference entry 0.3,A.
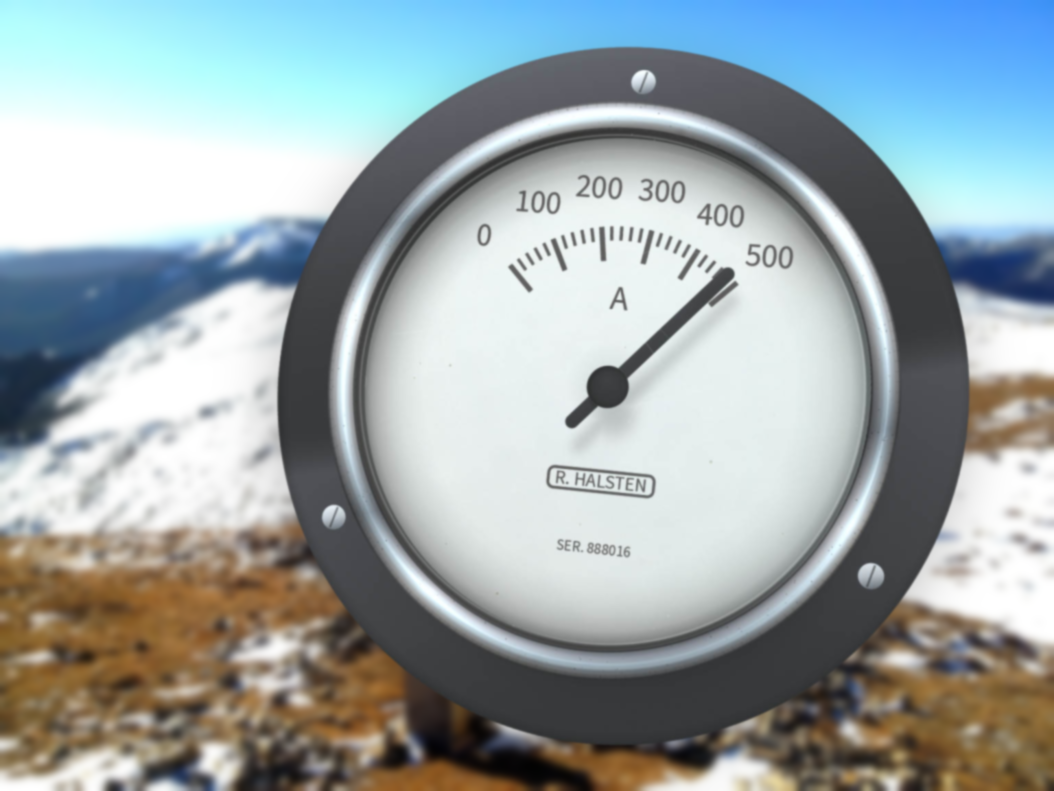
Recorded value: 480,A
